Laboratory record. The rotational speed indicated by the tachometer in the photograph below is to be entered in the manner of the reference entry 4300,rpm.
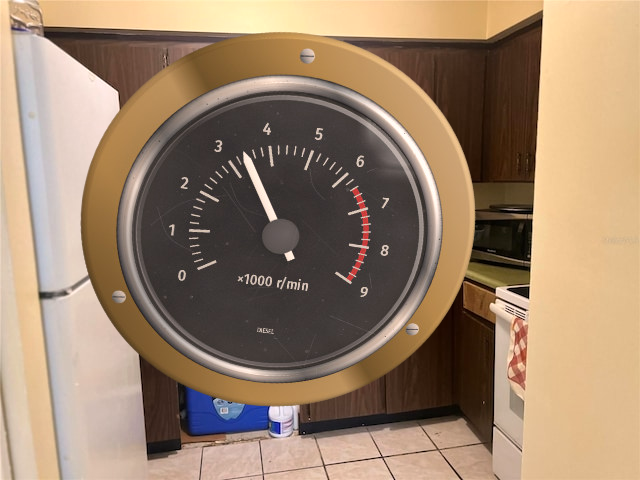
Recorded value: 3400,rpm
